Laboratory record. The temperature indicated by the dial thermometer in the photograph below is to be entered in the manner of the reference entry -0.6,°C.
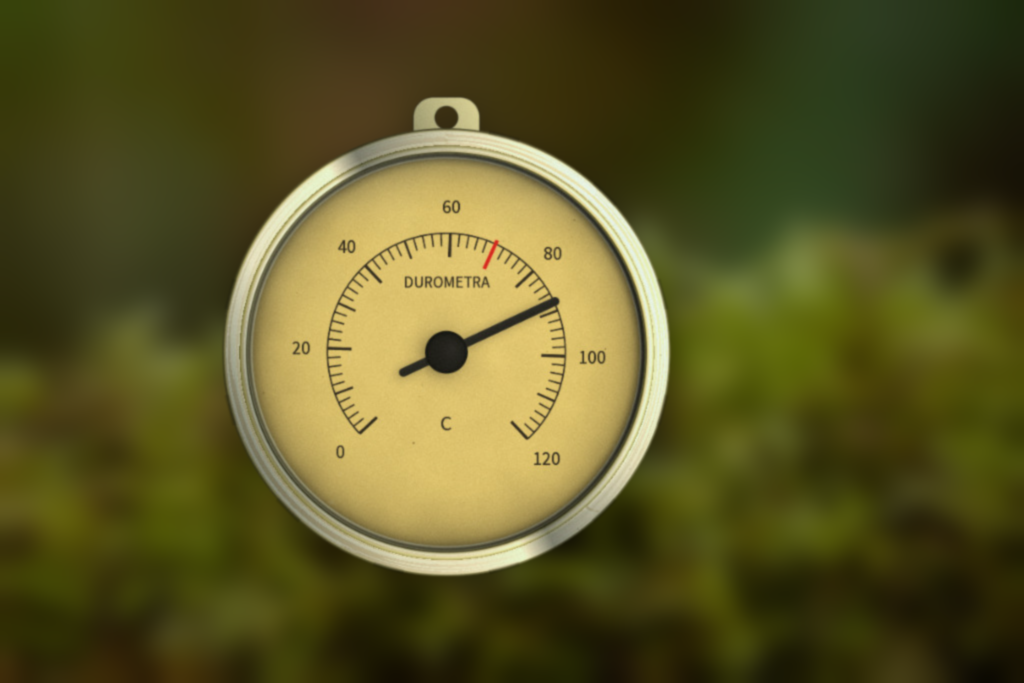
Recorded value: 88,°C
